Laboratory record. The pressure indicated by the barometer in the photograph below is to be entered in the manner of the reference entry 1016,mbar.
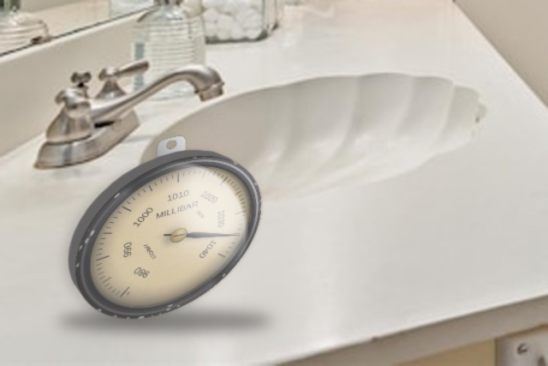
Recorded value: 1035,mbar
